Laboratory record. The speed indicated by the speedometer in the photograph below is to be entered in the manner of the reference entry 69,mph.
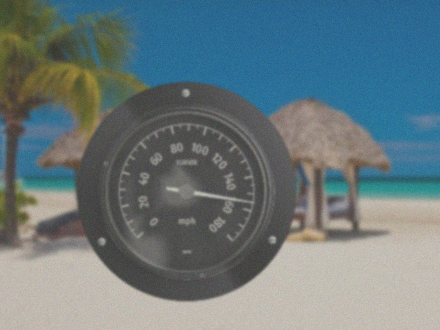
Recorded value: 155,mph
